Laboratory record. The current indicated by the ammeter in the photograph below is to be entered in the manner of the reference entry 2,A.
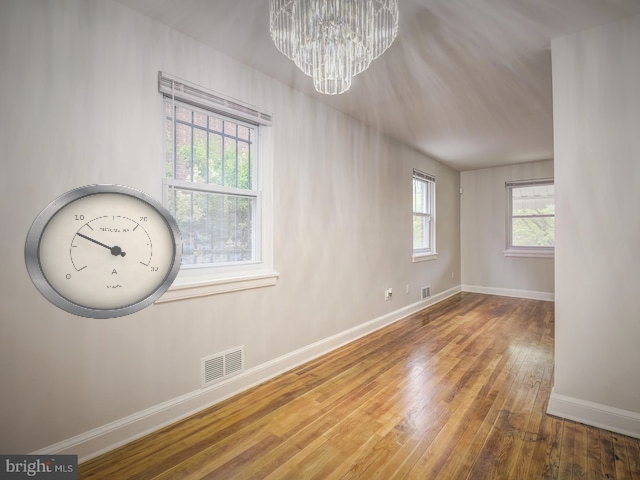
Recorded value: 7.5,A
